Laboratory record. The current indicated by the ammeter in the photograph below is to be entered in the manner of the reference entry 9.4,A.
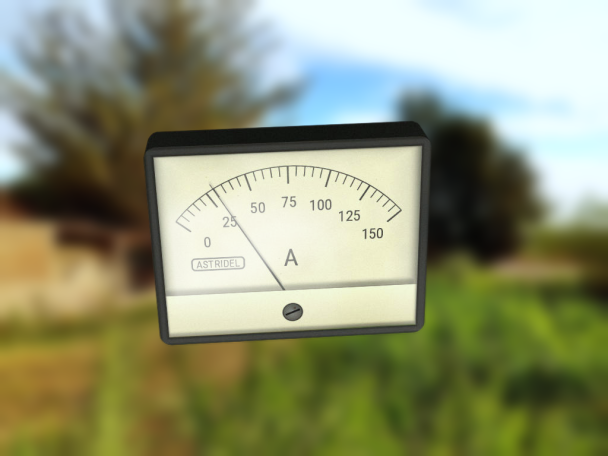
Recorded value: 30,A
